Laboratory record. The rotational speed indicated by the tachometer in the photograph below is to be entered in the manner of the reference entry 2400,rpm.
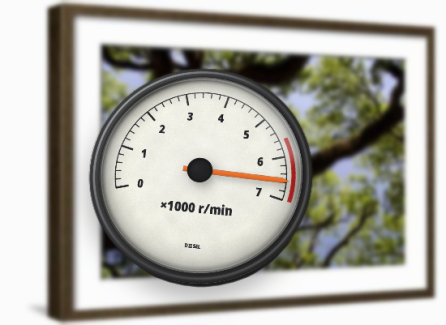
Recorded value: 6600,rpm
